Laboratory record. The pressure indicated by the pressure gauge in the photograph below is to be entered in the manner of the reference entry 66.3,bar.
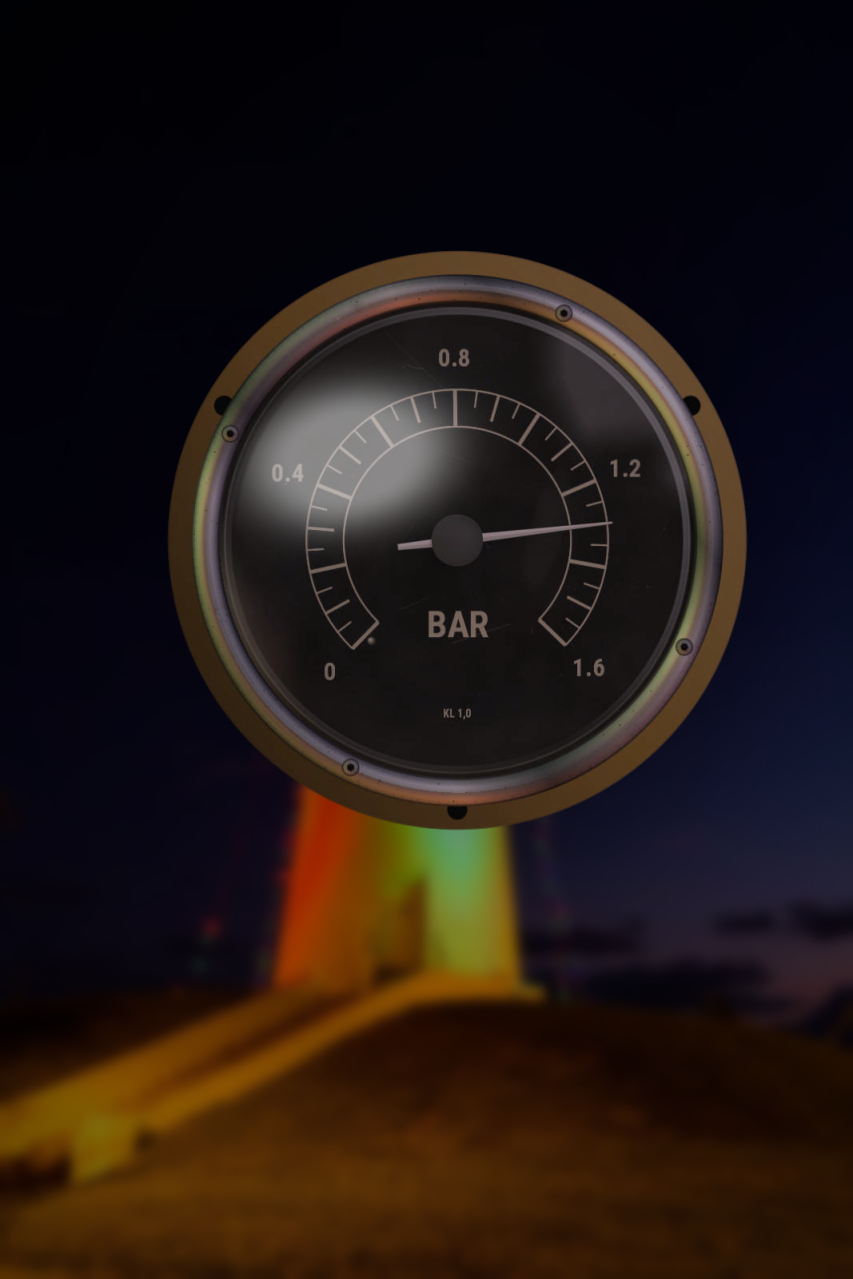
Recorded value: 1.3,bar
